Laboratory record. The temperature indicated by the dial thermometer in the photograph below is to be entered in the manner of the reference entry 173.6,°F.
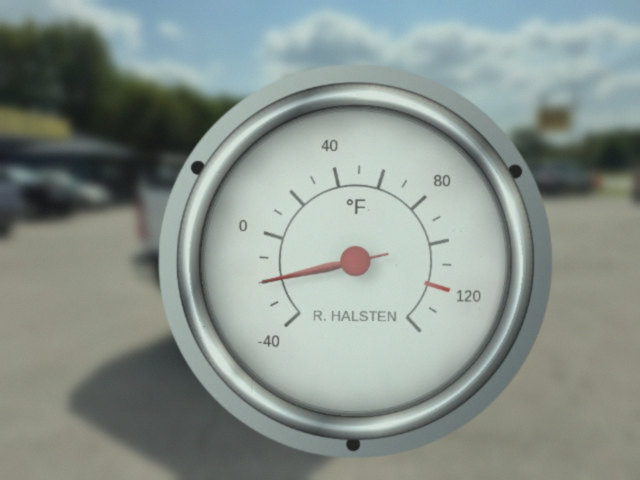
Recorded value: -20,°F
